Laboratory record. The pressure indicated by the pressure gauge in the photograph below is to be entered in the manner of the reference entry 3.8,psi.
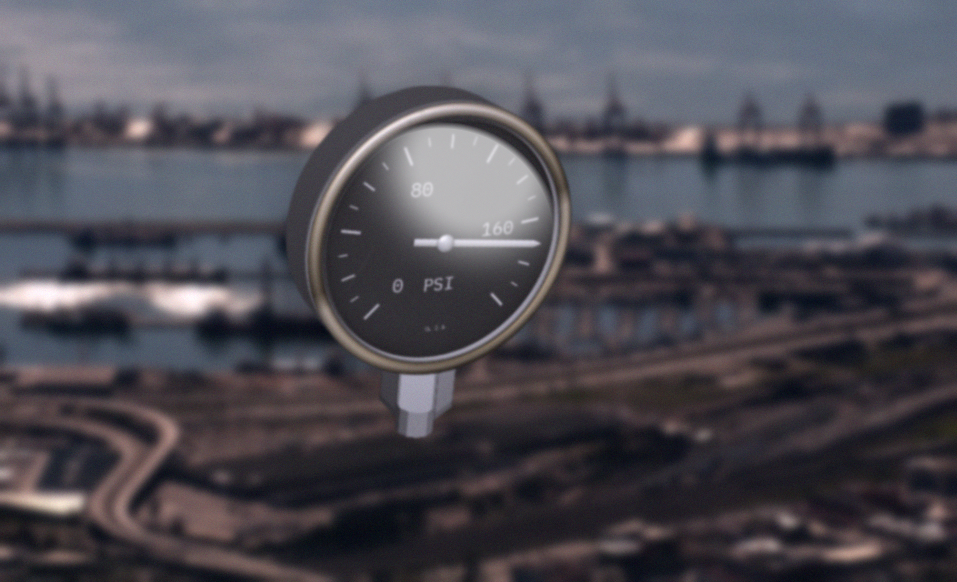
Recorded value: 170,psi
